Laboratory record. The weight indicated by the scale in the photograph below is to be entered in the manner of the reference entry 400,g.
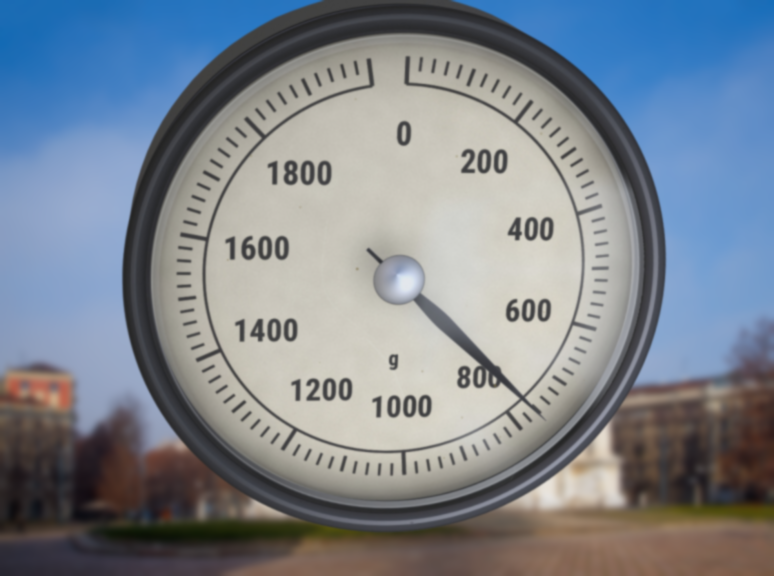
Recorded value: 760,g
